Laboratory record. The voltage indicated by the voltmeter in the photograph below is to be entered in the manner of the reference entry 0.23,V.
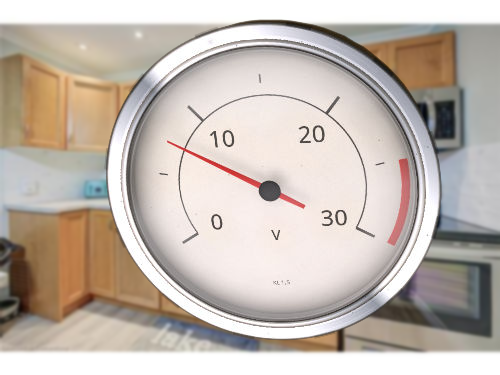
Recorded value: 7.5,V
